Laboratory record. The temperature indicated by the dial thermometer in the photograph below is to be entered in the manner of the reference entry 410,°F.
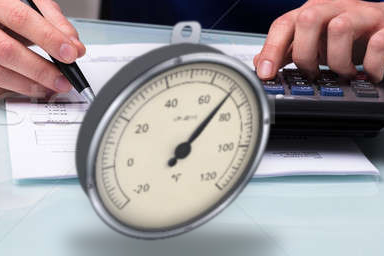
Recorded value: 70,°F
